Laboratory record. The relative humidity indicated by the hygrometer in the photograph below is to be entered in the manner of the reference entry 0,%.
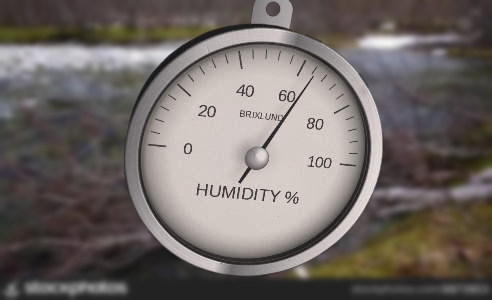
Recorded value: 64,%
